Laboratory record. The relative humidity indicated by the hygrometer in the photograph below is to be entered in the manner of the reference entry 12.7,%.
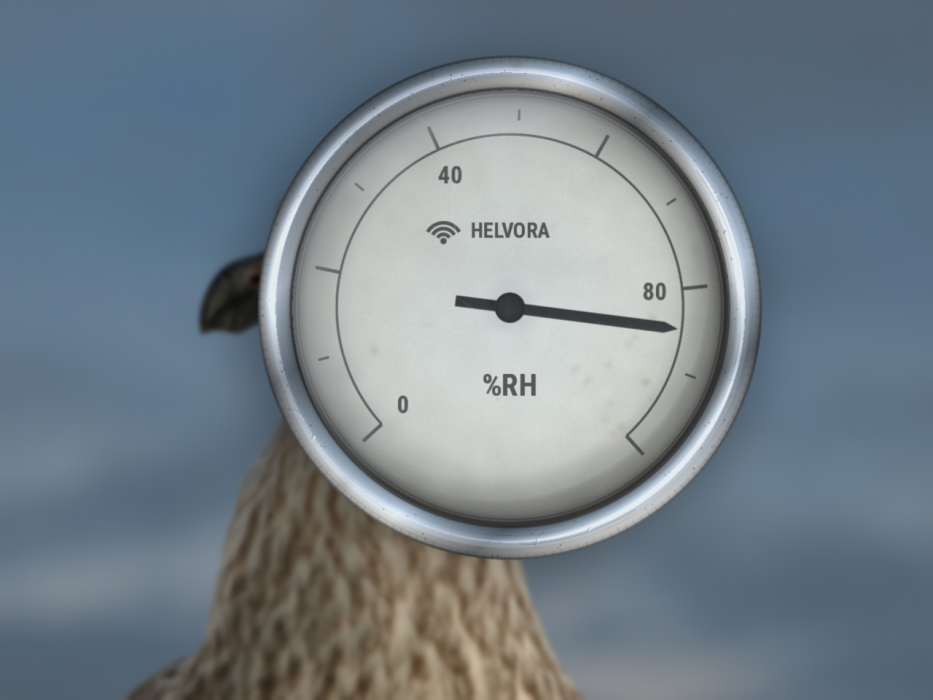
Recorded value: 85,%
